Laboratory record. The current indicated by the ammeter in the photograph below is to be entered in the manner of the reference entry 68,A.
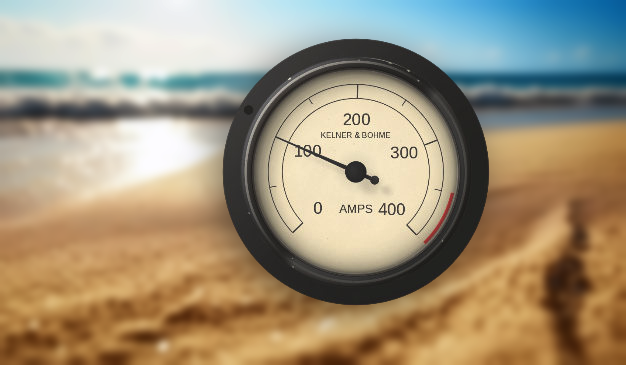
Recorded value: 100,A
